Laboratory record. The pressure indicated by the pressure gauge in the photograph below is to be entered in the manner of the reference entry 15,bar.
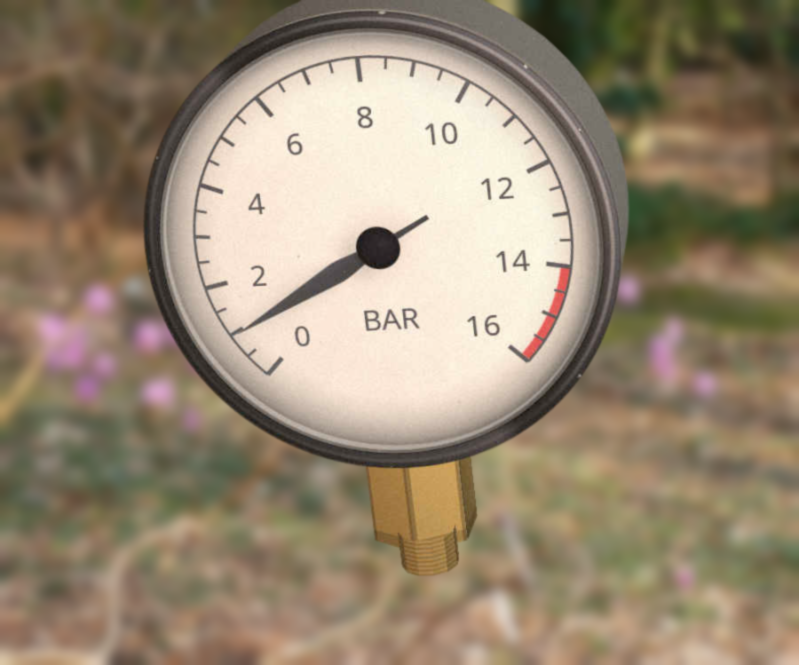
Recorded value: 1,bar
